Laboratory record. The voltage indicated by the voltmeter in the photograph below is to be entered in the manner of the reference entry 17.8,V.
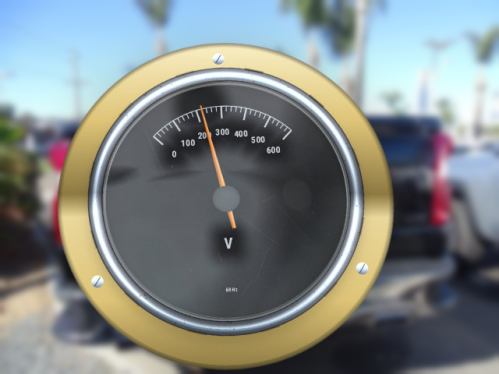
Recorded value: 220,V
